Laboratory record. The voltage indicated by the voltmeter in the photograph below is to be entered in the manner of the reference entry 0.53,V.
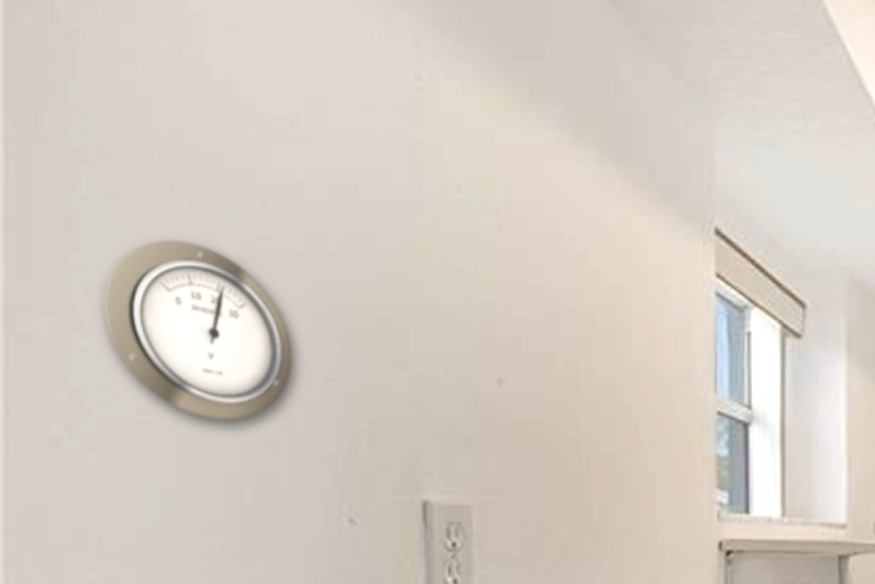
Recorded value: 20,V
